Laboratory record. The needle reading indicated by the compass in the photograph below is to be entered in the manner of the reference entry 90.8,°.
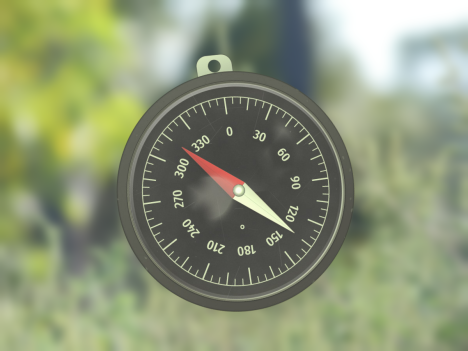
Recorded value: 315,°
